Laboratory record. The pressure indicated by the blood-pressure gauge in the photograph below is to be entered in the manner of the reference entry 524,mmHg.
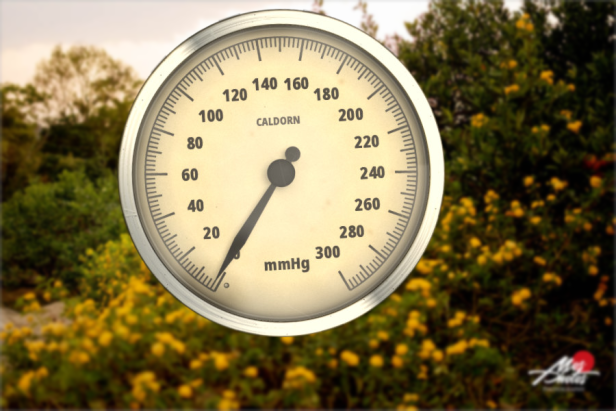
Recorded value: 2,mmHg
